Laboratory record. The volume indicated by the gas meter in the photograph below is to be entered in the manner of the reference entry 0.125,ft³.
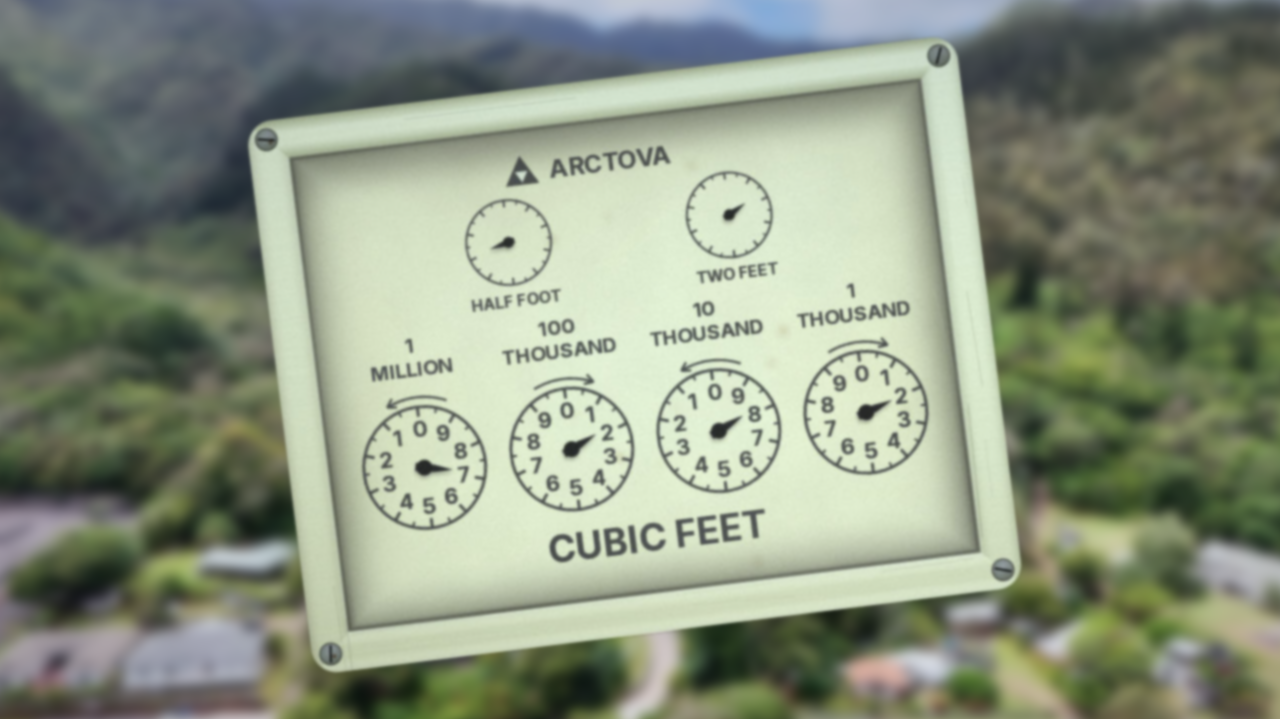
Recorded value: 718200,ft³
